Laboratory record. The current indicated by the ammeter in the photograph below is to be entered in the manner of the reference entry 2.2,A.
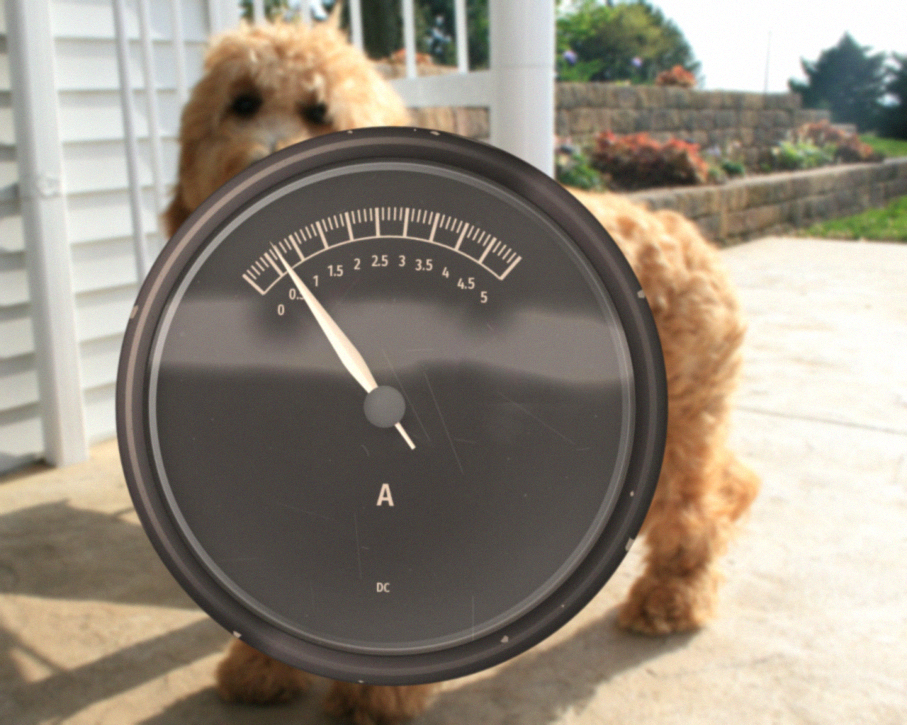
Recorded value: 0.7,A
